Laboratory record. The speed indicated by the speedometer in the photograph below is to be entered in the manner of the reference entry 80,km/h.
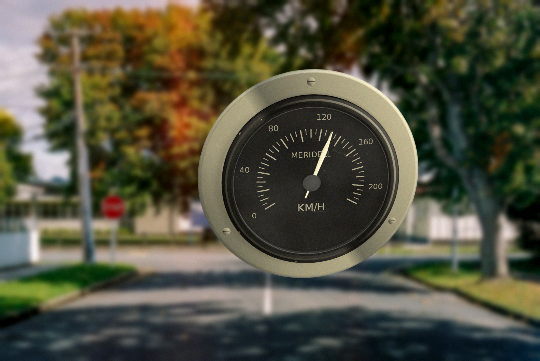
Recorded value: 130,km/h
